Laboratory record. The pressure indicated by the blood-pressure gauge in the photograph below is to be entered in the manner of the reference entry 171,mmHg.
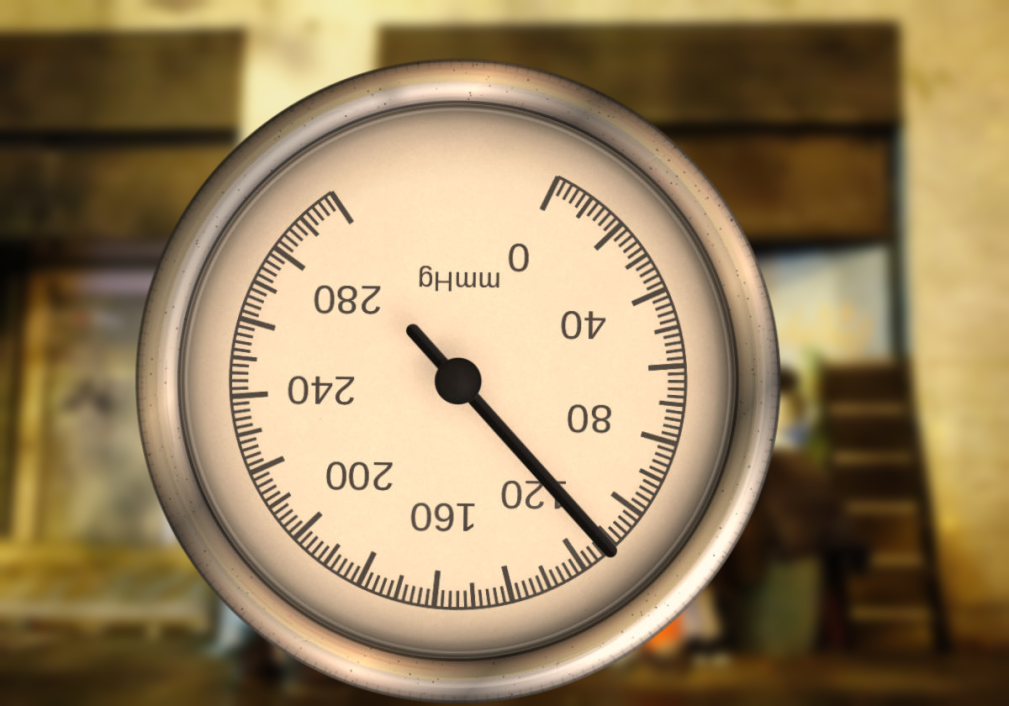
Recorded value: 112,mmHg
